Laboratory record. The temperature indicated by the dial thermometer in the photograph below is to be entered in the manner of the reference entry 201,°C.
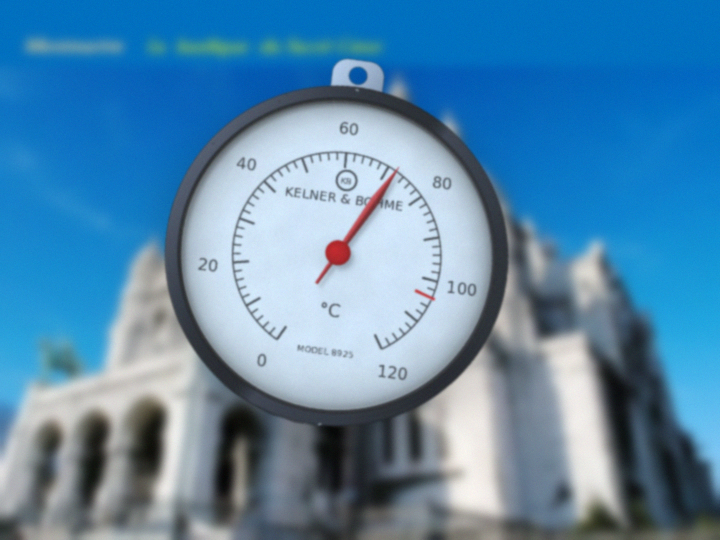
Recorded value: 72,°C
